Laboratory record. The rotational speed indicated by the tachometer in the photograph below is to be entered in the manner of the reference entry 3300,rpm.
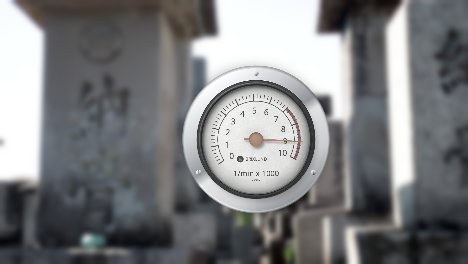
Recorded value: 9000,rpm
